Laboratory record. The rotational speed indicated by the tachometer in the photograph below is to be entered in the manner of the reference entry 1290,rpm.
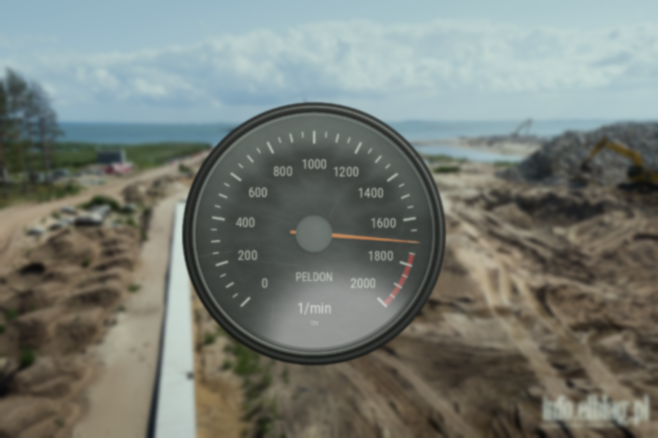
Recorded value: 1700,rpm
